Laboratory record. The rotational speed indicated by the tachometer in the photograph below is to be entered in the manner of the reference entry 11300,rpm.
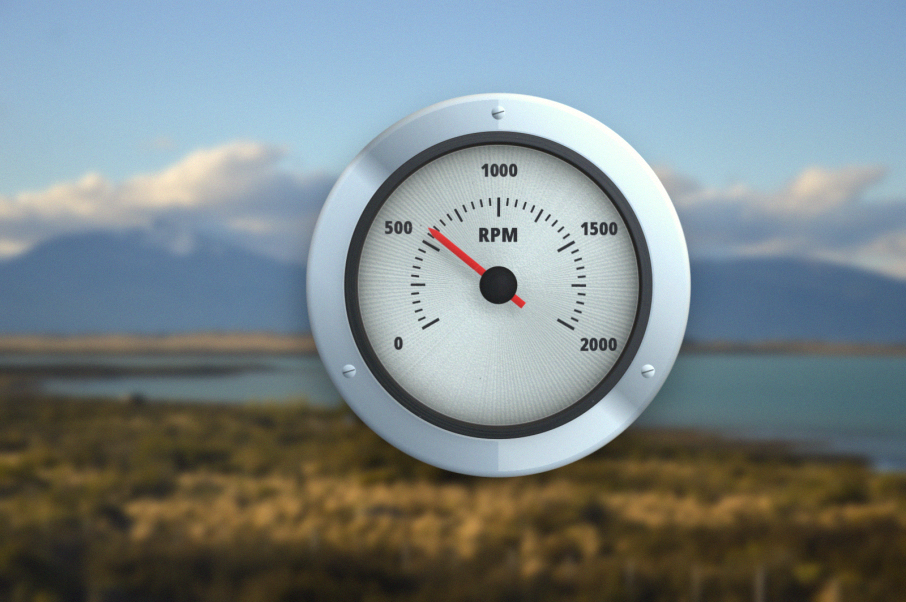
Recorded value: 575,rpm
